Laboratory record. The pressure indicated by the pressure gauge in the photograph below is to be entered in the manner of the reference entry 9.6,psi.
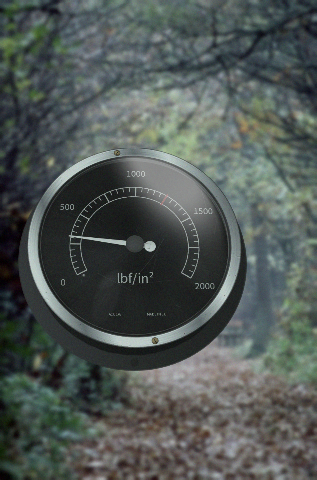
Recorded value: 300,psi
